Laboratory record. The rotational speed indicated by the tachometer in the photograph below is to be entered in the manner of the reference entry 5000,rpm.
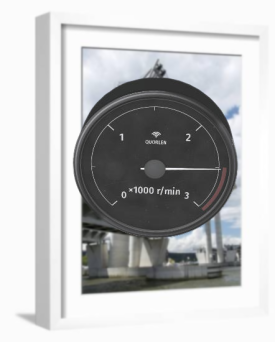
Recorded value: 2500,rpm
